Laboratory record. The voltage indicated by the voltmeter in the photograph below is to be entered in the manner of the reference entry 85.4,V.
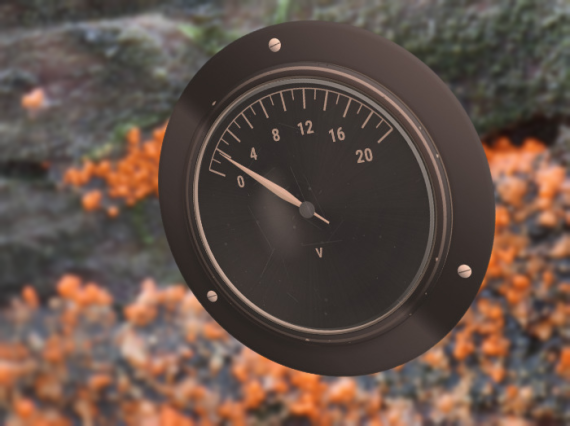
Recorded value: 2,V
